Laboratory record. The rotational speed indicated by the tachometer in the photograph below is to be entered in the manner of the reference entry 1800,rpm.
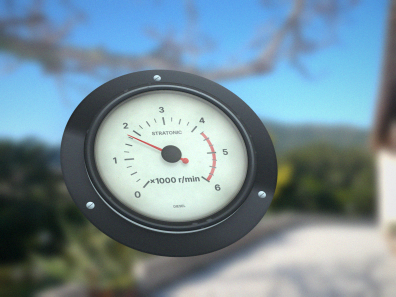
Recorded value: 1750,rpm
